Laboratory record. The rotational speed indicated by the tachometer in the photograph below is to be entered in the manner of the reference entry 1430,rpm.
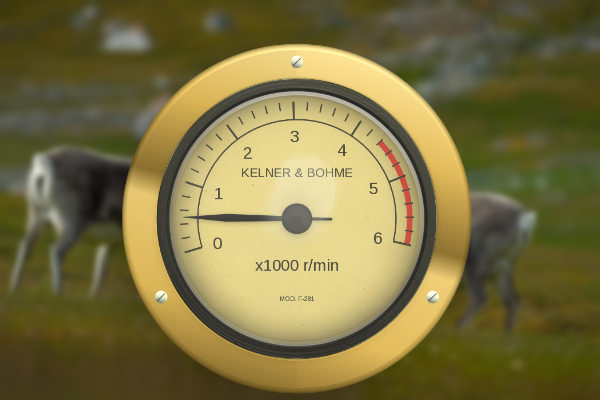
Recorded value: 500,rpm
